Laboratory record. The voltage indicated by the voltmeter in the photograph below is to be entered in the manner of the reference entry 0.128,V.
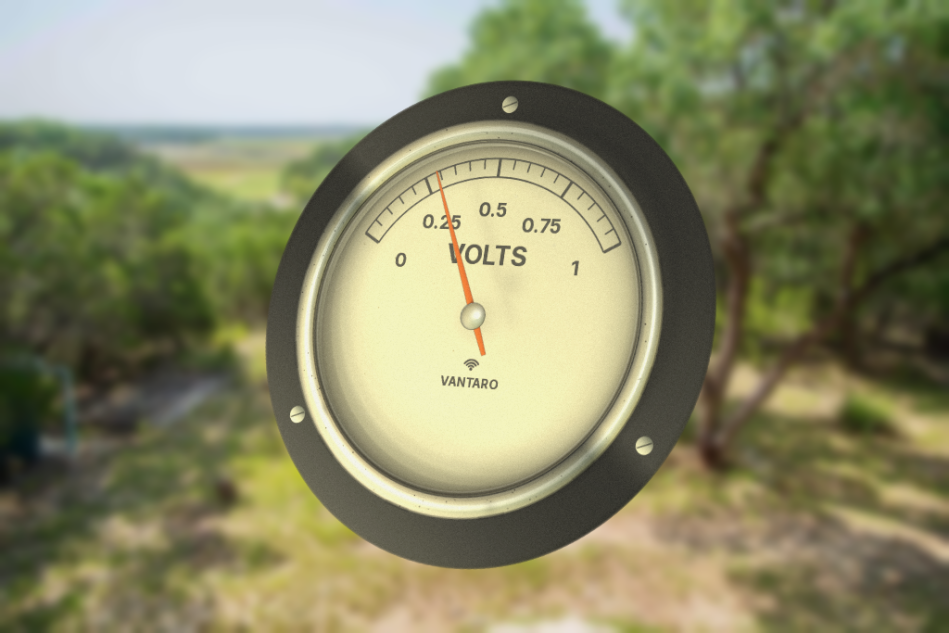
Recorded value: 0.3,V
